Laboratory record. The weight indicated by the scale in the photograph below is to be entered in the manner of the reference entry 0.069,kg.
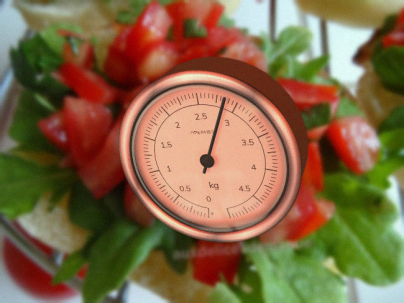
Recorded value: 2.85,kg
